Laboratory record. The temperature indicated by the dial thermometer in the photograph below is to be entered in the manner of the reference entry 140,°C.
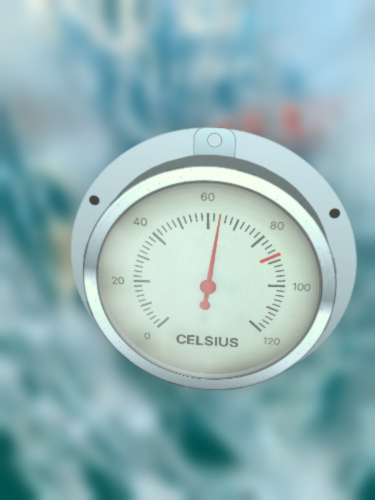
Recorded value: 64,°C
